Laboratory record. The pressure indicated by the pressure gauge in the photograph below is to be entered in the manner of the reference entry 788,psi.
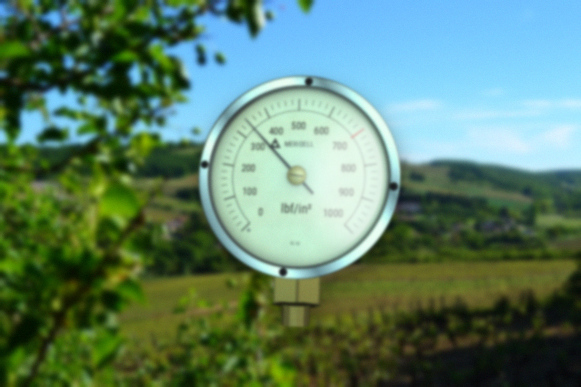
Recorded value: 340,psi
